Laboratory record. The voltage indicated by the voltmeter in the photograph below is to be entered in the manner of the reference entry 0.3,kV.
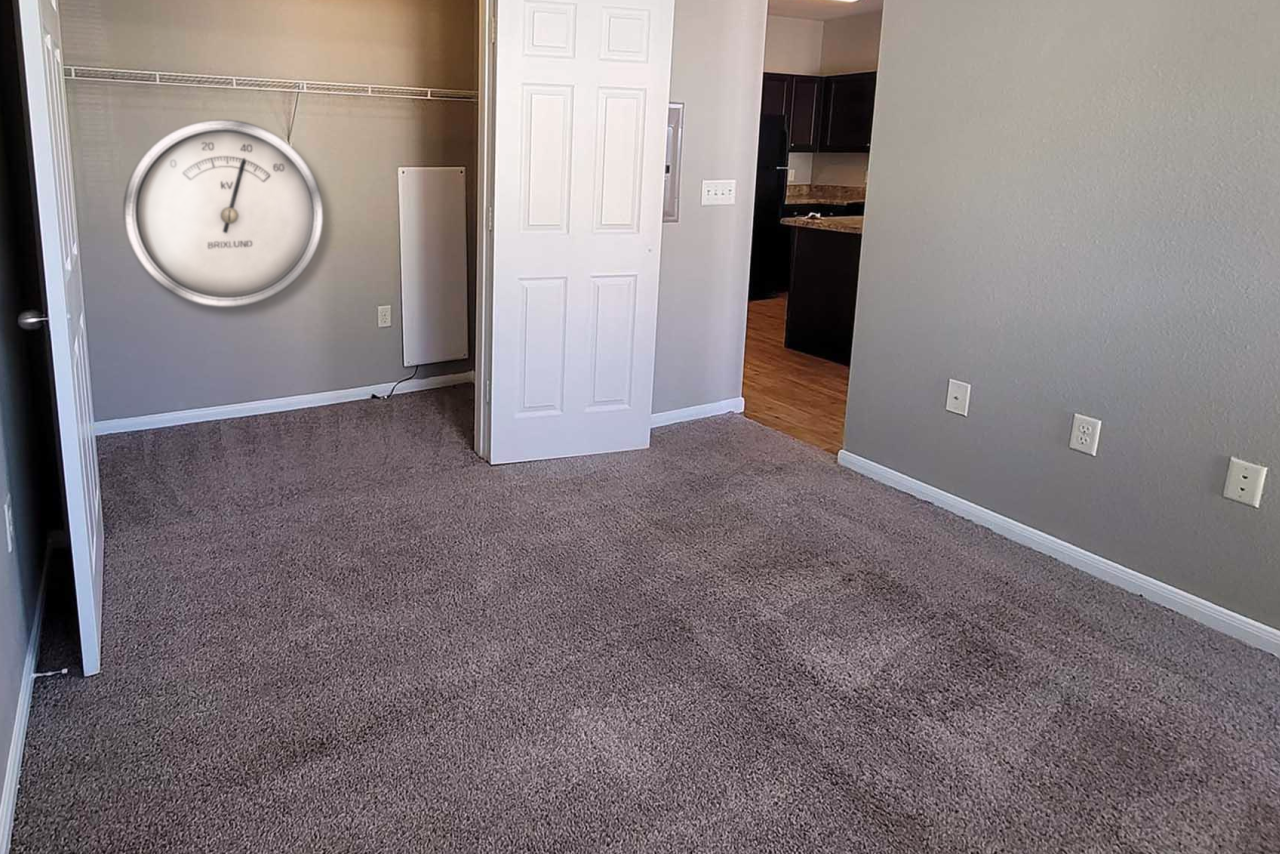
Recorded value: 40,kV
